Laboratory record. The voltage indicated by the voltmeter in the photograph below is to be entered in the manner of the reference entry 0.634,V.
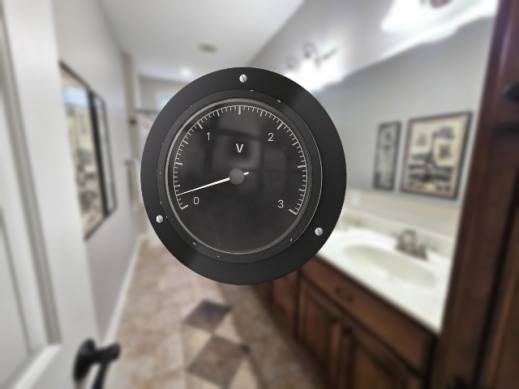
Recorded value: 0.15,V
